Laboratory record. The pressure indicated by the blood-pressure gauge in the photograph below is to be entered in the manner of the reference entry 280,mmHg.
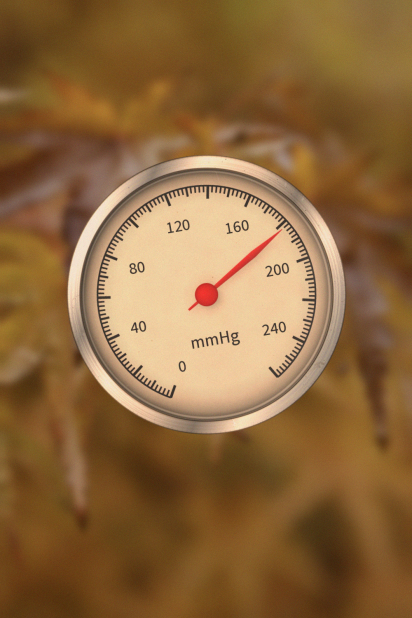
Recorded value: 182,mmHg
